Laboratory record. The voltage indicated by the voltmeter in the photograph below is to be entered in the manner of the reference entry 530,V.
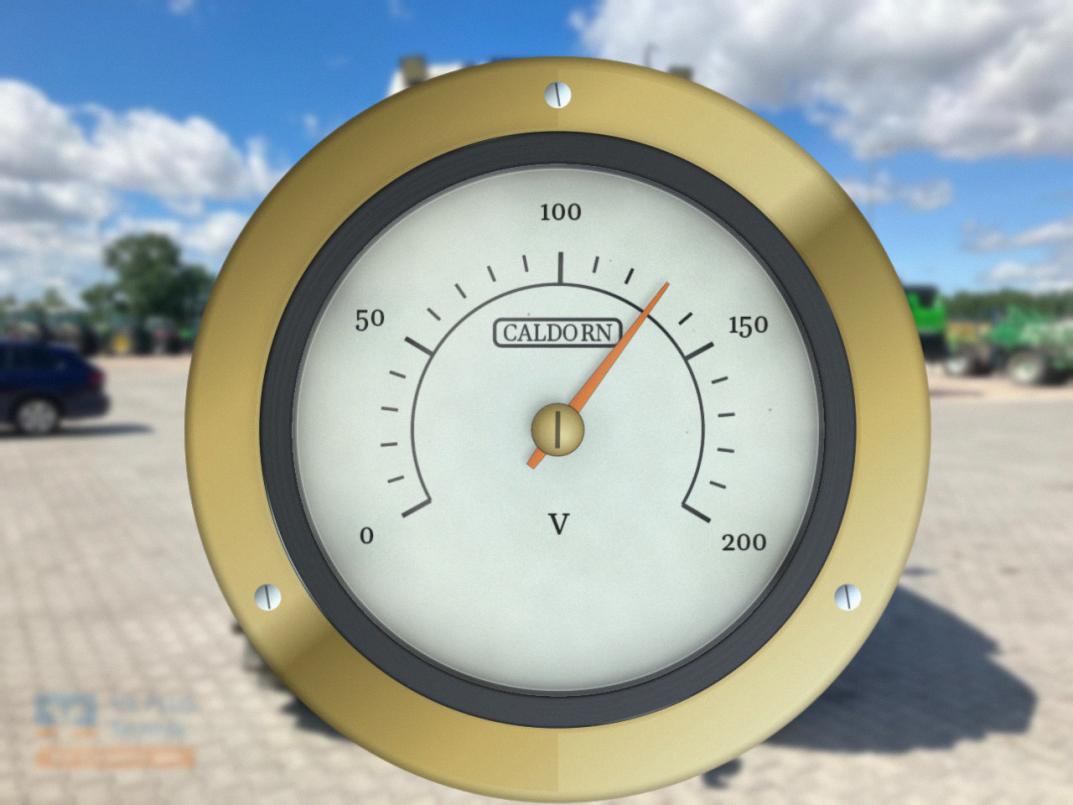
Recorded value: 130,V
